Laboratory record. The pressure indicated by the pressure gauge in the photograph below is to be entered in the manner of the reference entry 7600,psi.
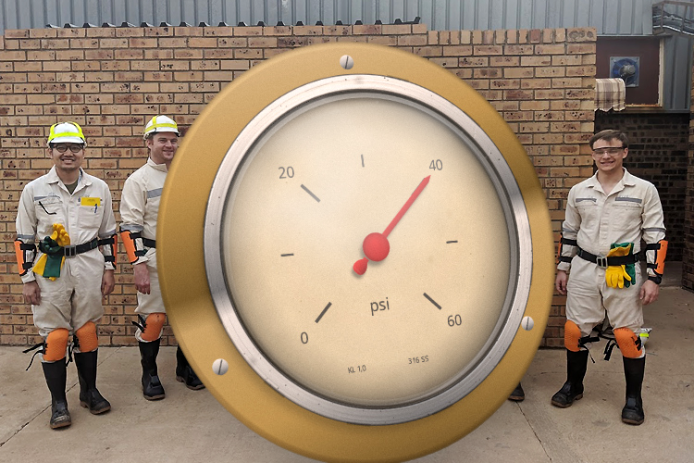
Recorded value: 40,psi
